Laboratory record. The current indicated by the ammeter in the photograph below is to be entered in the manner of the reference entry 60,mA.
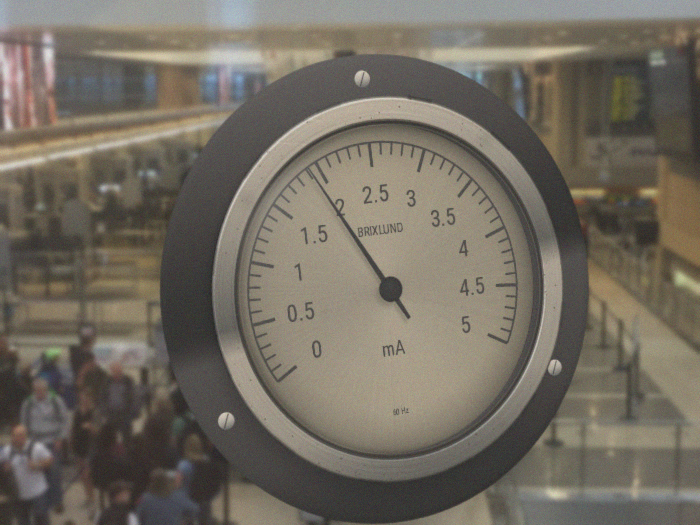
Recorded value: 1.9,mA
